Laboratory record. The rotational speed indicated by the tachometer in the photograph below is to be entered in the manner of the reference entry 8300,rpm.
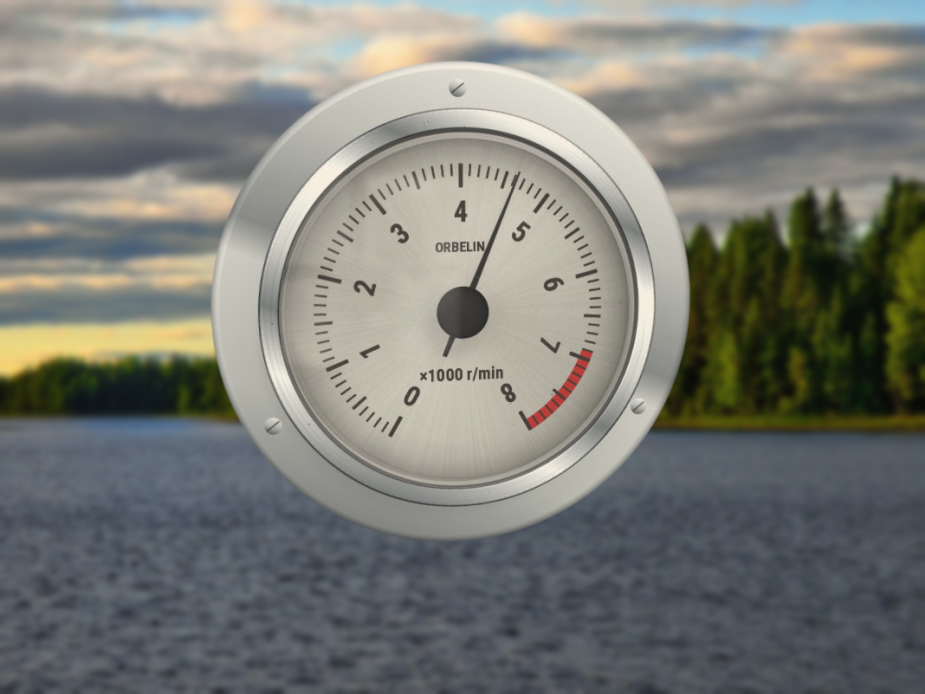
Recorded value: 4600,rpm
